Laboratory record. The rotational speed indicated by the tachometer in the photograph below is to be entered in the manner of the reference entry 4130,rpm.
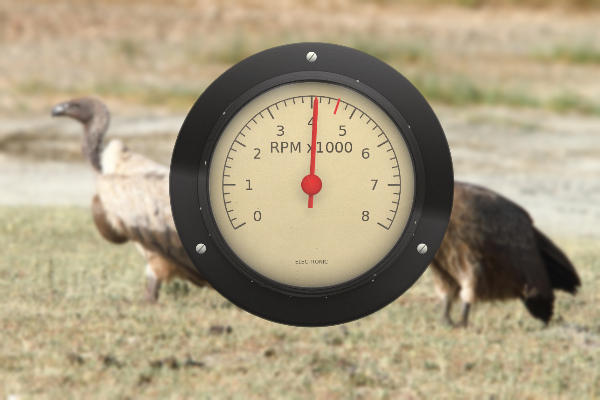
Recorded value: 4100,rpm
